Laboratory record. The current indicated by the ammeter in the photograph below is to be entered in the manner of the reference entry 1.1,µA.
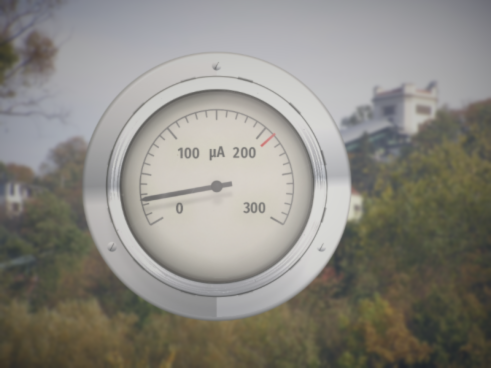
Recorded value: 25,µA
